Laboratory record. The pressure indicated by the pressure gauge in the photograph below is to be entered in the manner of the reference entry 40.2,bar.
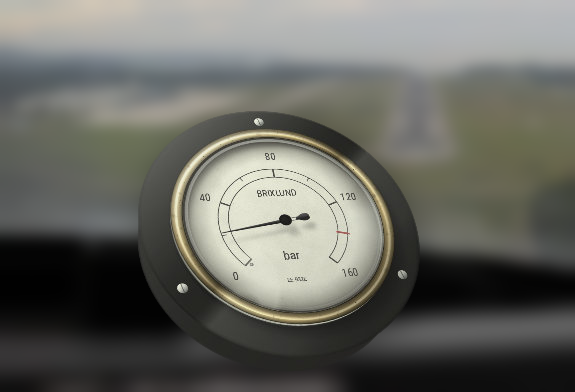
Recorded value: 20,bar
